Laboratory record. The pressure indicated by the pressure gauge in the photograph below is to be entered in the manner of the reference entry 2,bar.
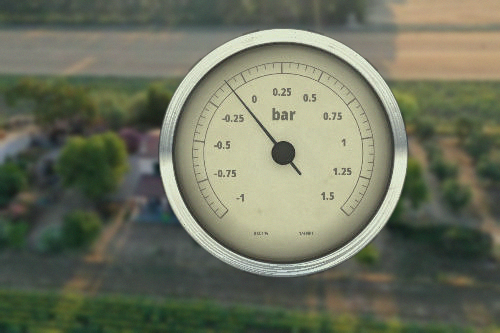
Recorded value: -0.1,bar
